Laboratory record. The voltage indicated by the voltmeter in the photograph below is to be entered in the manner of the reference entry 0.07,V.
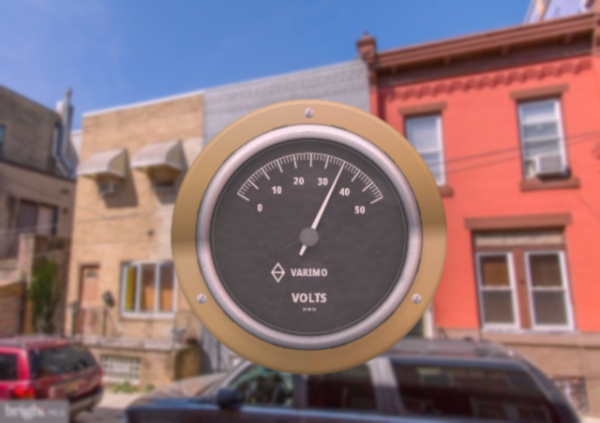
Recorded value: 35,V
